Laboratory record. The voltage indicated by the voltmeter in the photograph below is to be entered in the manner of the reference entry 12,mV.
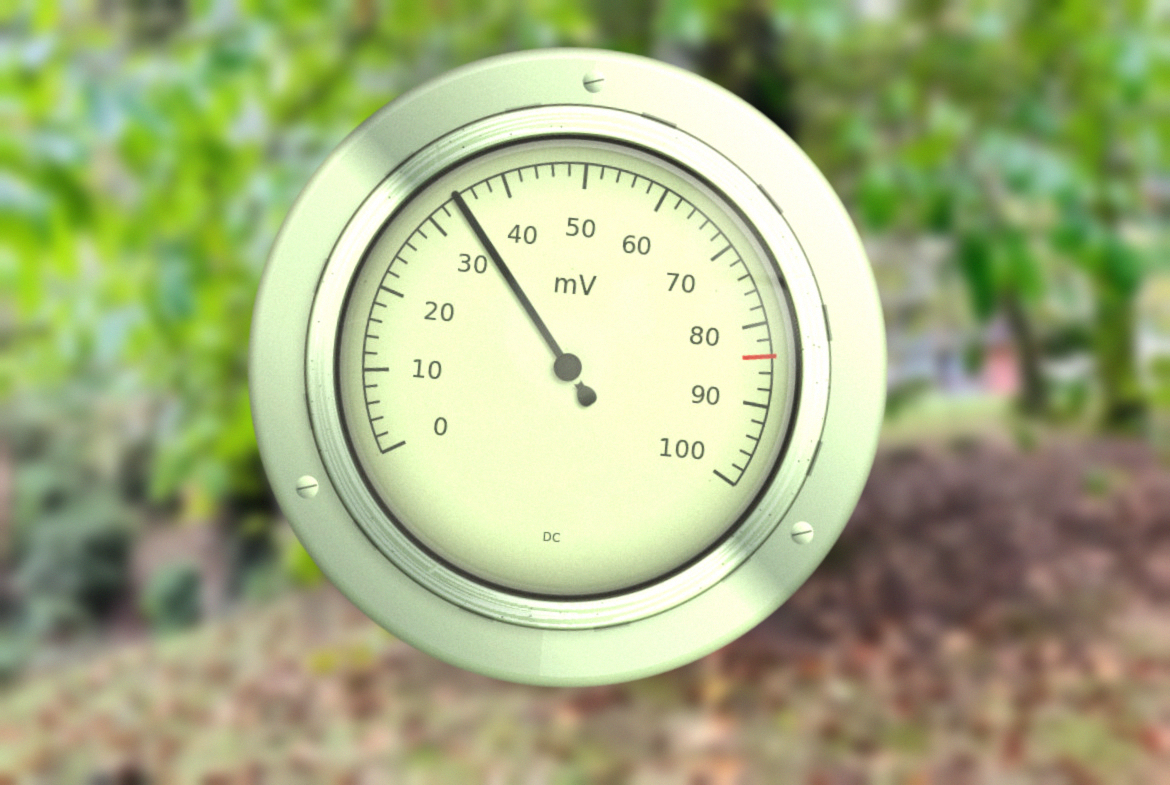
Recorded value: 34,mV
